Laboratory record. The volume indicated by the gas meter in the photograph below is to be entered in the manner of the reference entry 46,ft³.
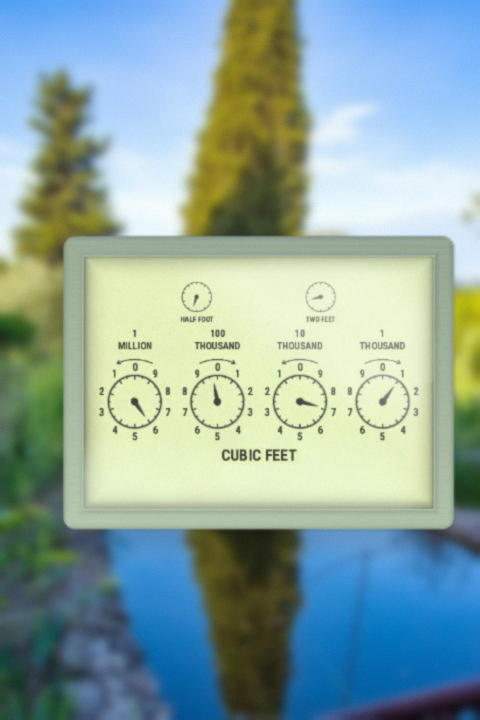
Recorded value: 597100,ft³
